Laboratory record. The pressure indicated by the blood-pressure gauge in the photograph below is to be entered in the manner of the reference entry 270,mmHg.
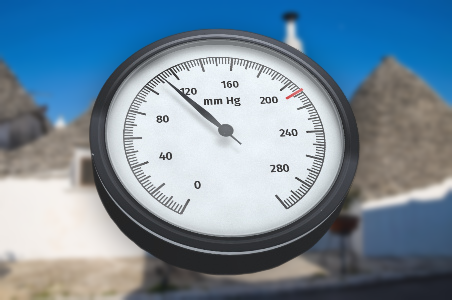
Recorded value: 110,mmHg
